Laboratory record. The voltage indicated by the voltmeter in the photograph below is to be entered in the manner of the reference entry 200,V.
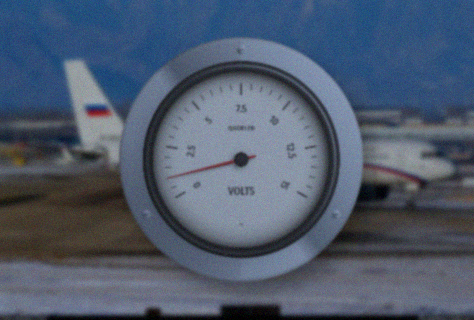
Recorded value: 1,V
